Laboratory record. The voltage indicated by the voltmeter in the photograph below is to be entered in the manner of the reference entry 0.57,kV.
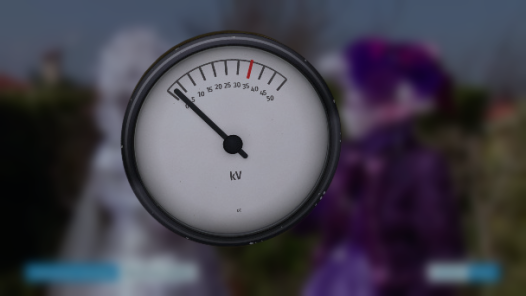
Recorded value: 2.5,kV
